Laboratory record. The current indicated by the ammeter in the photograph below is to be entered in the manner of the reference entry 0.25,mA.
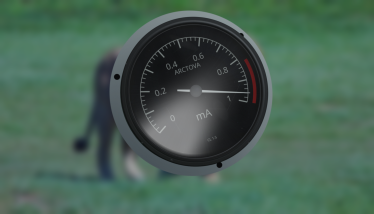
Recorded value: 0.96,mA
